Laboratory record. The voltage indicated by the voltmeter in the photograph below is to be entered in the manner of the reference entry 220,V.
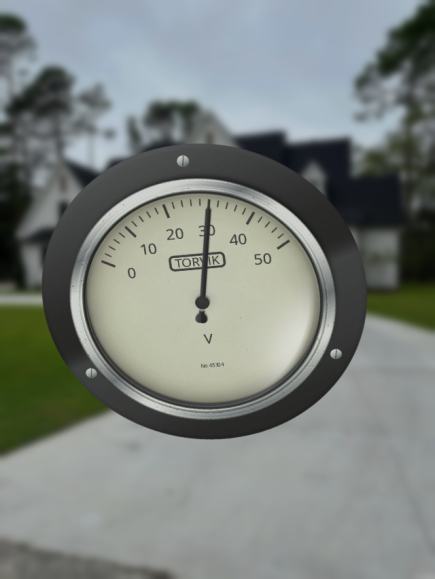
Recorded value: 30,V
